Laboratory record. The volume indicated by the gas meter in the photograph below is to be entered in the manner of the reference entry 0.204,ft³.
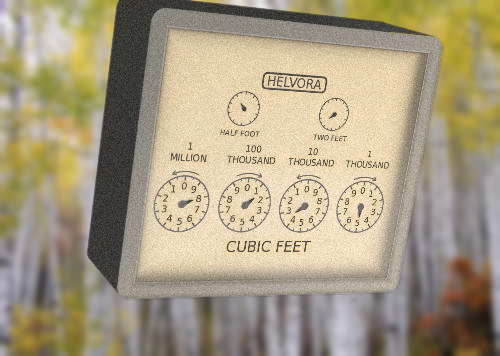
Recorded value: 813500,ft³
